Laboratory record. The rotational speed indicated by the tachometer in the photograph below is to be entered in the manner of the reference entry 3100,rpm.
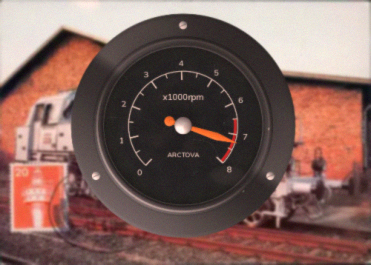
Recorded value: 7250,rpm
